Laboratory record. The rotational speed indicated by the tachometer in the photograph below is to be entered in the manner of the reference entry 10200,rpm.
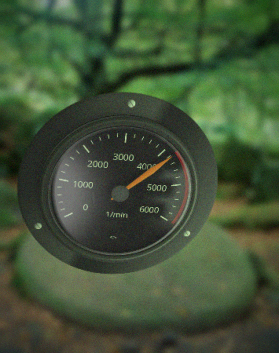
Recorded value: 4200,rpm
